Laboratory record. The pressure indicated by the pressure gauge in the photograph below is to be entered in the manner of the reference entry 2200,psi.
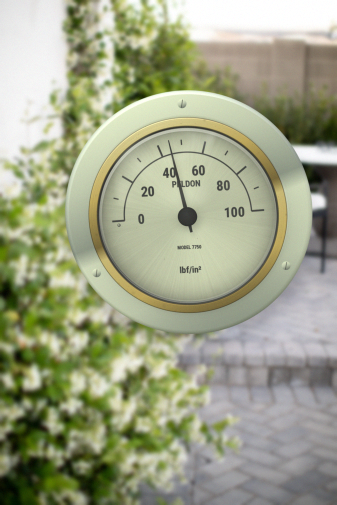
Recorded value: 45,psi
